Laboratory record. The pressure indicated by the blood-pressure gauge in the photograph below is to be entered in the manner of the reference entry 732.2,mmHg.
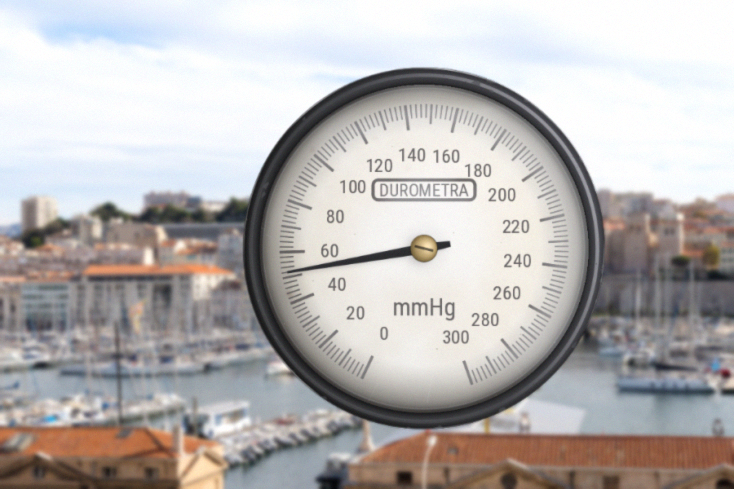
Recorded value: 52,mmHg
